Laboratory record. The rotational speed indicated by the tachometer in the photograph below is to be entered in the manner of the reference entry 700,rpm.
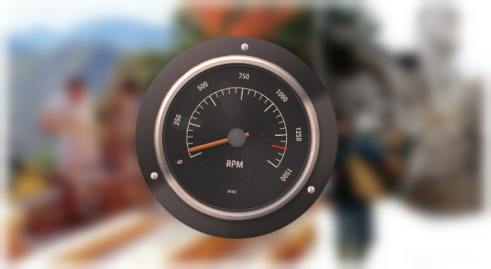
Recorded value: 50,rpm
